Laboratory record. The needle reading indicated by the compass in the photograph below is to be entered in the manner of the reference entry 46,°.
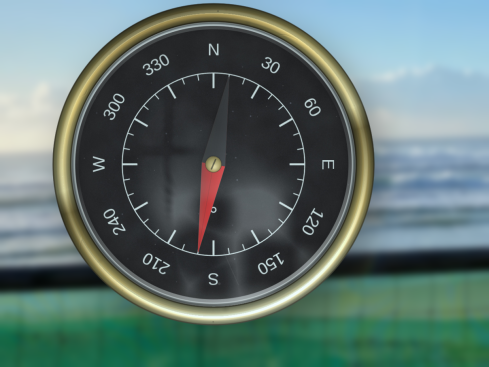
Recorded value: 190,°
